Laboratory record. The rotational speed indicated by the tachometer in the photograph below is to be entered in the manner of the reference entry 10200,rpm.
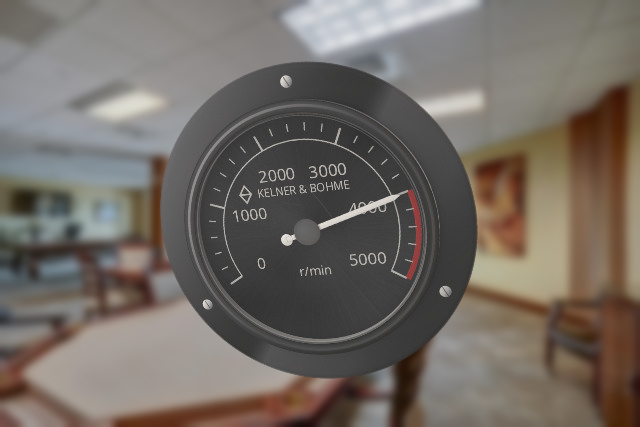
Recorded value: 4000,rpm
